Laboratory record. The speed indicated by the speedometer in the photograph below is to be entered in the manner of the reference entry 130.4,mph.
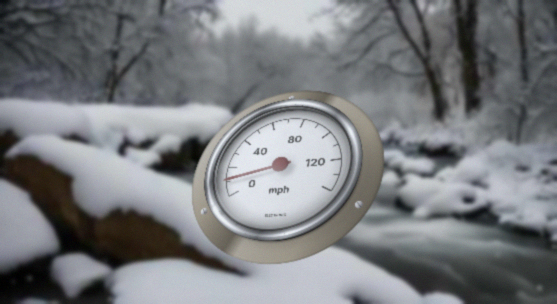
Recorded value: 10,mph
